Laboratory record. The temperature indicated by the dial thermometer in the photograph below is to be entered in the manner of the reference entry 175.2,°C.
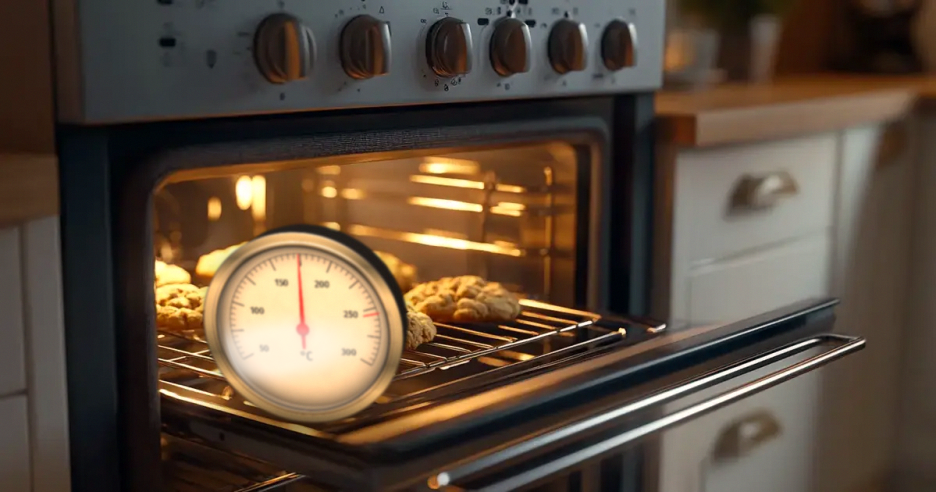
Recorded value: 175,°C
